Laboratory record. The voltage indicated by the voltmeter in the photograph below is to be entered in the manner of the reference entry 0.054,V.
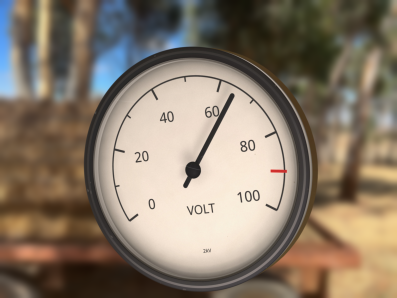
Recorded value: 65,V
